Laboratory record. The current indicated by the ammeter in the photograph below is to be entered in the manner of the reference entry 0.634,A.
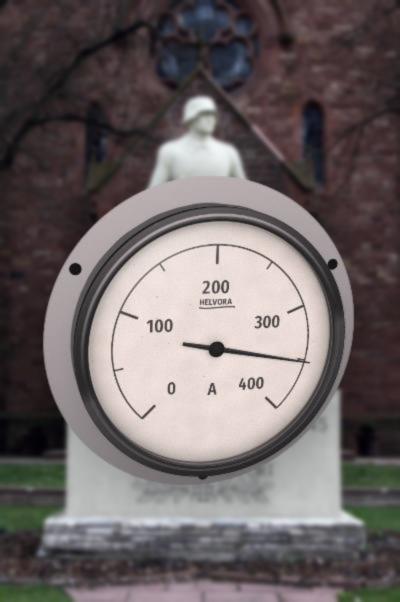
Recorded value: 350,A
